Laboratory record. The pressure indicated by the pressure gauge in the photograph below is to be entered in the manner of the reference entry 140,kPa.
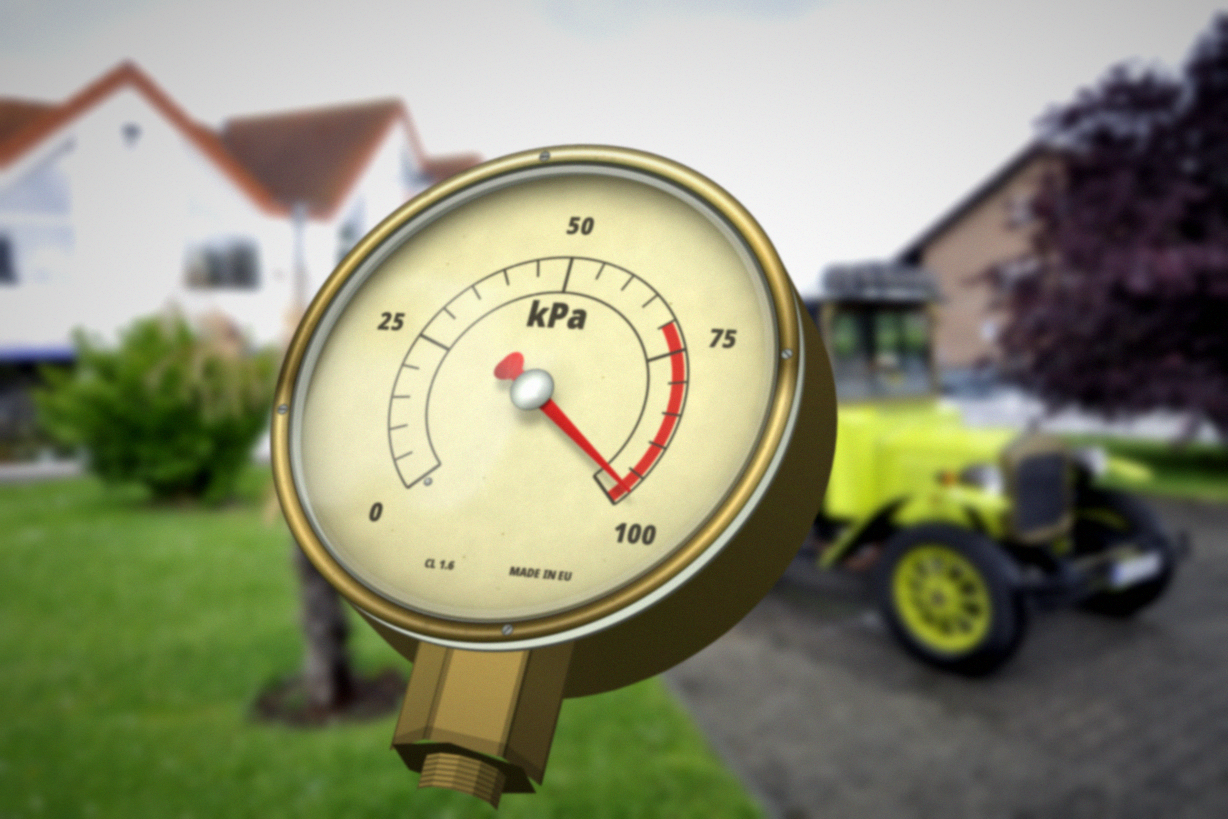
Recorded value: 97.5,kPa
